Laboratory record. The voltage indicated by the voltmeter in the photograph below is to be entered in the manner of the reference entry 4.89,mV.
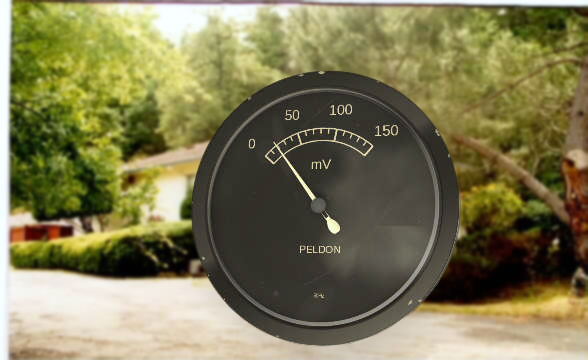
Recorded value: 20,mV
